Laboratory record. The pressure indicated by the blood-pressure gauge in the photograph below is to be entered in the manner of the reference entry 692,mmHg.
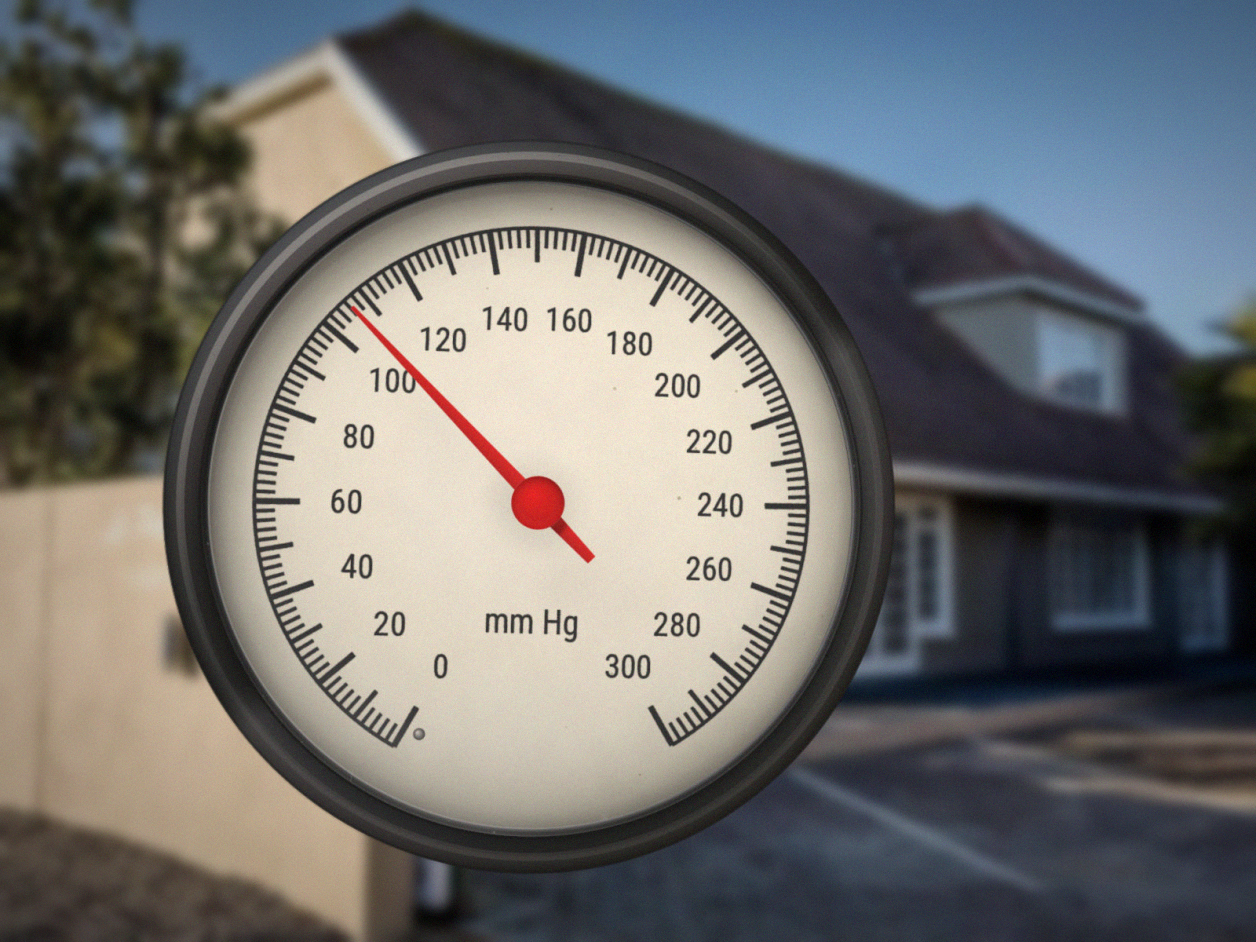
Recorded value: 106,mmHg
